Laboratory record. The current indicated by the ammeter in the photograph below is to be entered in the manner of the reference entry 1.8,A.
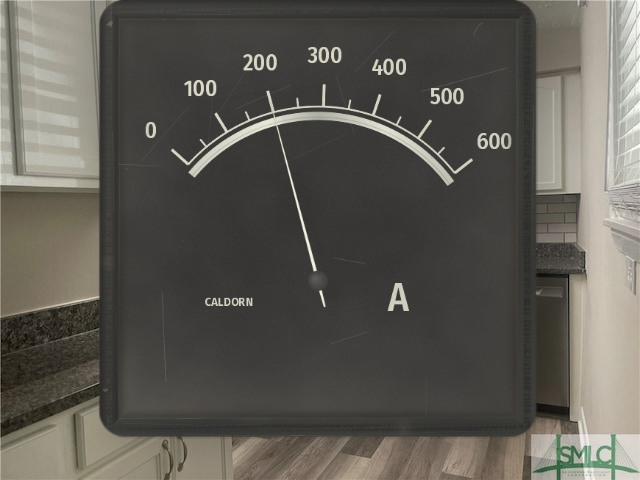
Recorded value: 200,A
